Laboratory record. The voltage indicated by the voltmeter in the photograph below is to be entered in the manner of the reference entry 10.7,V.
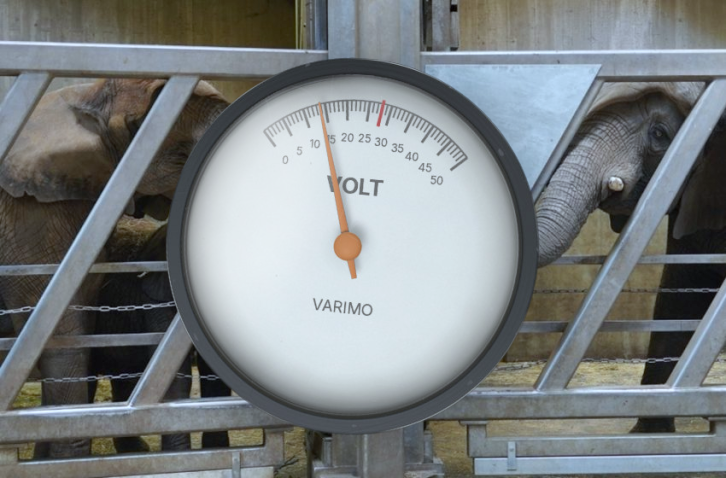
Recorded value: 14,V
